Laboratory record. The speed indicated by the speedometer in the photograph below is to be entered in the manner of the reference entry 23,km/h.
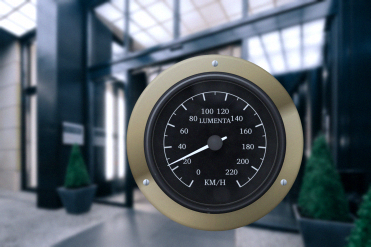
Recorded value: 25,km/h
